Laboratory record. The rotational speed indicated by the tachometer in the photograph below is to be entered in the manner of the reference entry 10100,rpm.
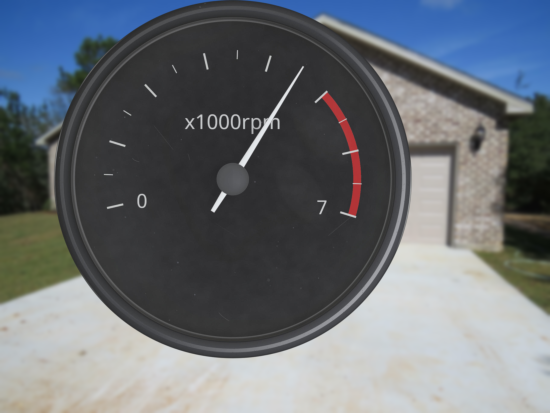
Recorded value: 4500,rpm
